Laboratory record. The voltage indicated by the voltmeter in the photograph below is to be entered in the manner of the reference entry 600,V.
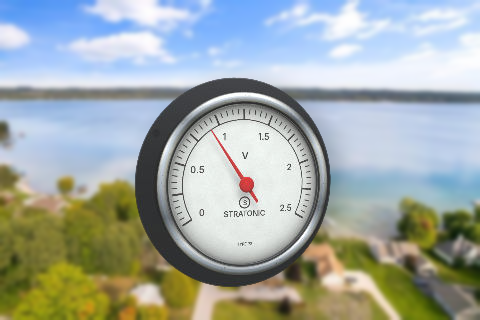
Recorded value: 0.9,V
